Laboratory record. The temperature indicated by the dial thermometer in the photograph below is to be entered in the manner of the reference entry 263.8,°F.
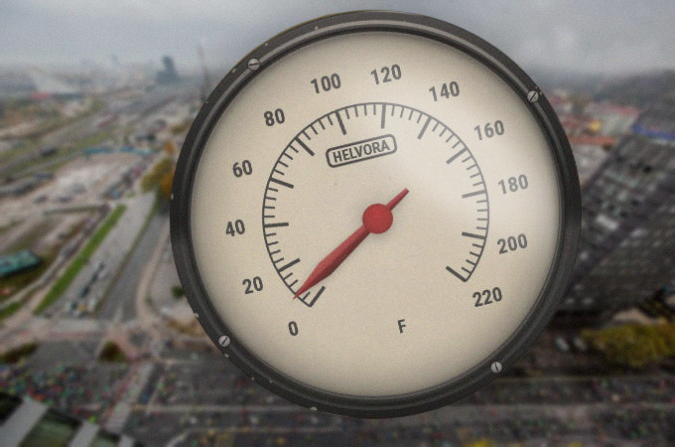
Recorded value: 8,°F
